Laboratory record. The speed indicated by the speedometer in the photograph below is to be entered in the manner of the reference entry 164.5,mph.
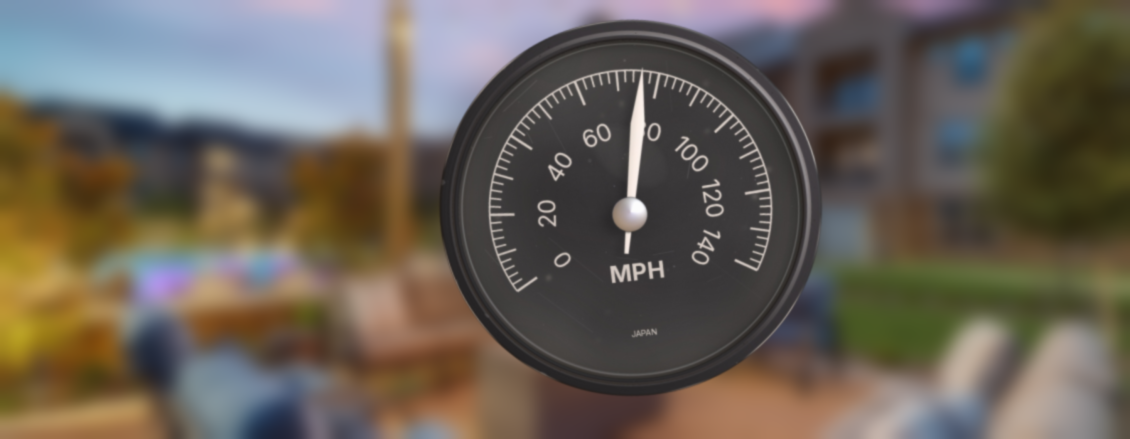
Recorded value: 76,mph
